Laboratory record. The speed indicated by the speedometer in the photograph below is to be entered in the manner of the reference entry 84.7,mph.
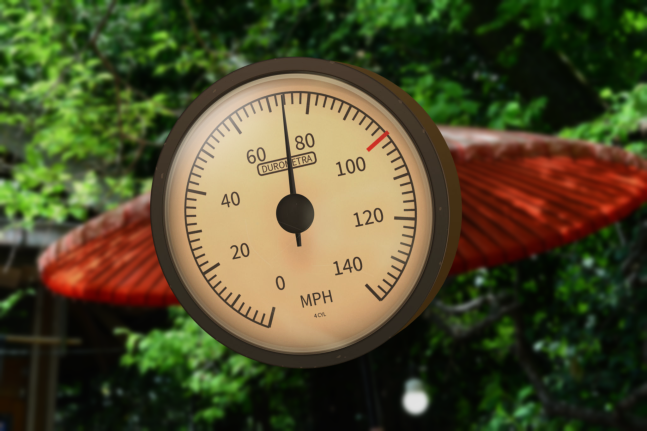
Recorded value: 74,mph
